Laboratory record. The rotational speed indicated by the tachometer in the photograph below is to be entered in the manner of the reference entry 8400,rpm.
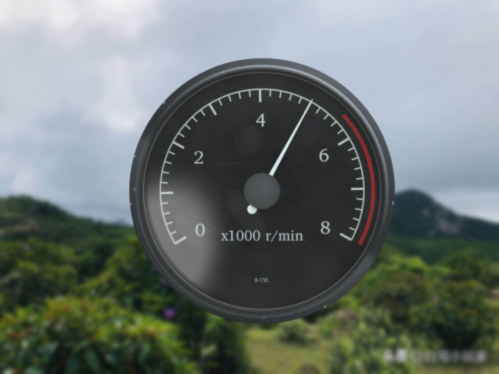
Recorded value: 5000,rpm
